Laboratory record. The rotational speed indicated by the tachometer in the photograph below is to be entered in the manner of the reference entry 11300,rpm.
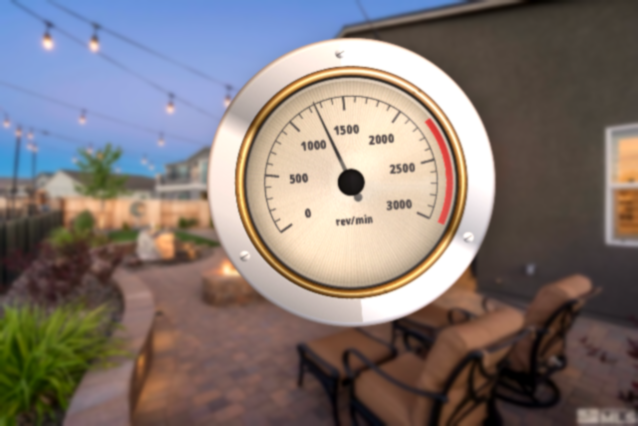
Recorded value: 1250,rpm
